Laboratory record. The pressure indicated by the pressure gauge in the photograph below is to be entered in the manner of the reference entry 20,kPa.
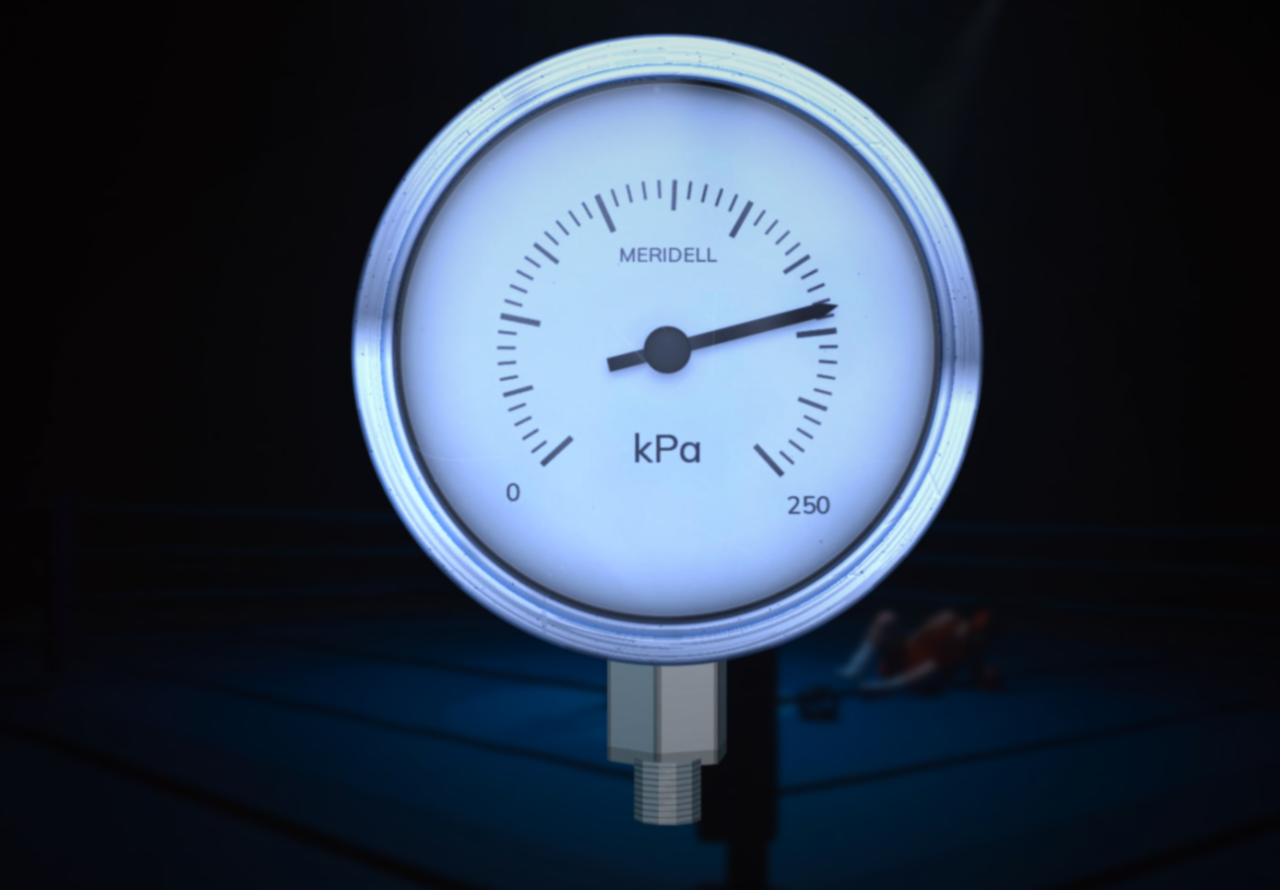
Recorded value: 192.5,kPa
